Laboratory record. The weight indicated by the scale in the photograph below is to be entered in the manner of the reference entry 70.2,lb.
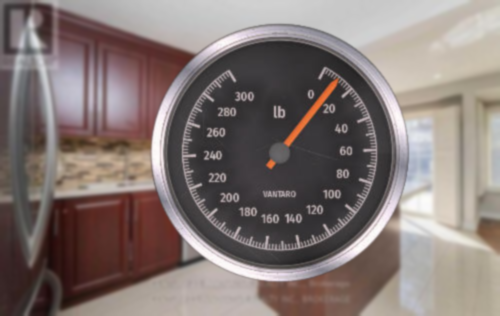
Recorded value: 10,lb
